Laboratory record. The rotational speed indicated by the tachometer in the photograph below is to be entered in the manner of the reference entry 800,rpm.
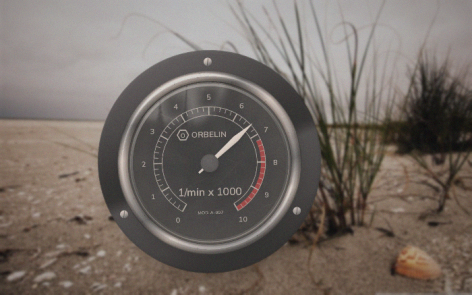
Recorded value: 6600,rpm
